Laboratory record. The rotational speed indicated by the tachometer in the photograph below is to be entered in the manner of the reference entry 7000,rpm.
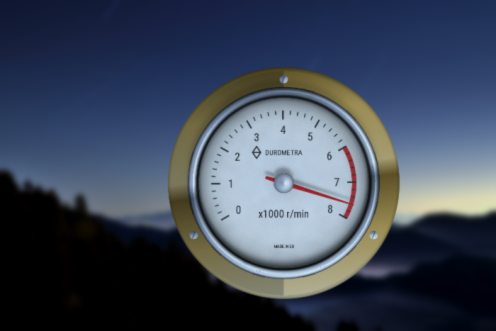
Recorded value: 7600,rpm
